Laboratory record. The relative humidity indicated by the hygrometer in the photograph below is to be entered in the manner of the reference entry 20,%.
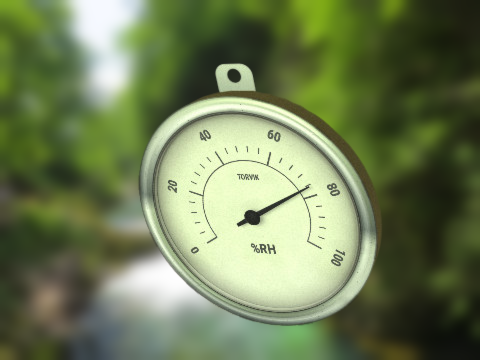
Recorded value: 76,%
